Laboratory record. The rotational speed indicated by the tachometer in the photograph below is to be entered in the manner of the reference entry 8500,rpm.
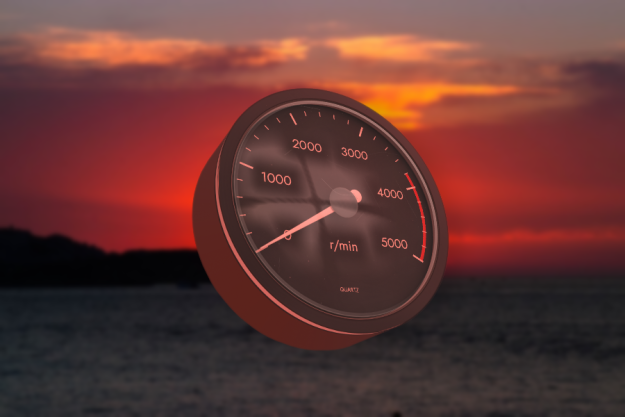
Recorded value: 0,rpm
